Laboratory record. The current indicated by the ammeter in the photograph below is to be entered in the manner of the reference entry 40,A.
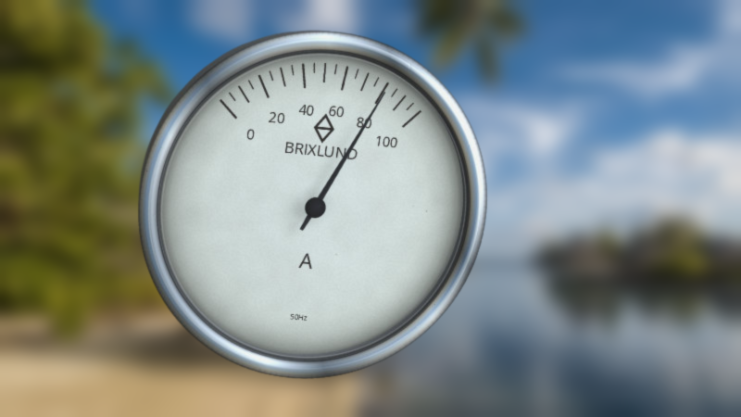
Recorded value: 80,A
